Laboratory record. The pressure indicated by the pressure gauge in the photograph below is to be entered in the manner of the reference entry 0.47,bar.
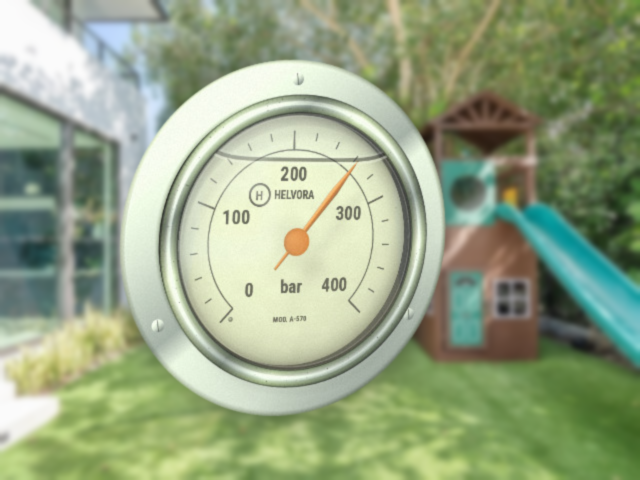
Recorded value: 260,bar
